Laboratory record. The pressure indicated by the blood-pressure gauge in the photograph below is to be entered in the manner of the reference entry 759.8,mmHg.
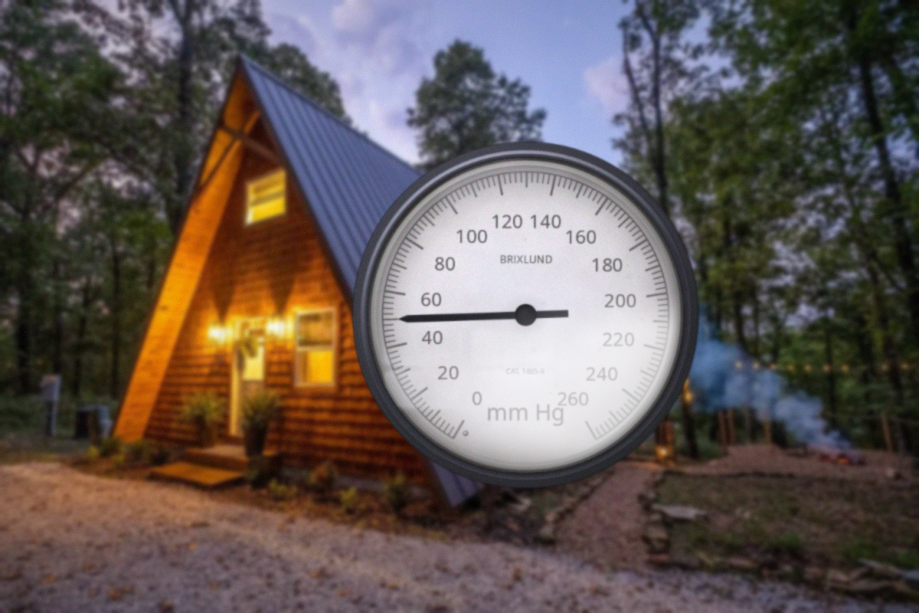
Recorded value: 50,mmHg
